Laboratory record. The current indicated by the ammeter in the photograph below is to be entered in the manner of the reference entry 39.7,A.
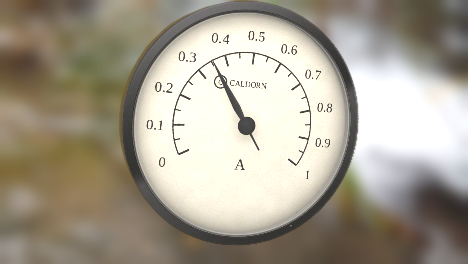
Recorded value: 0.35,A
